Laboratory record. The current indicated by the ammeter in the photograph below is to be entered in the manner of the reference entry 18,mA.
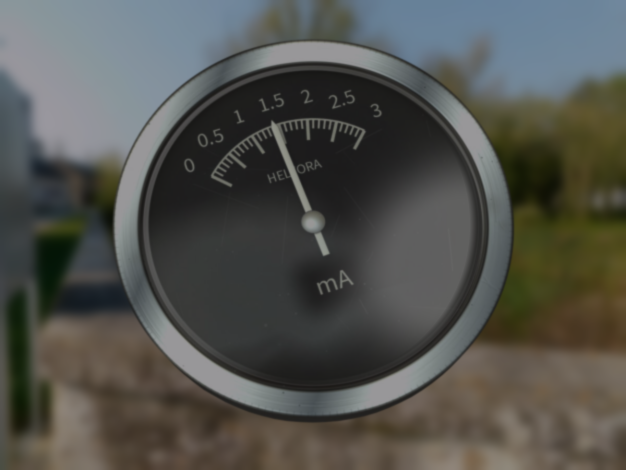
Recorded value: 1.4,mA
